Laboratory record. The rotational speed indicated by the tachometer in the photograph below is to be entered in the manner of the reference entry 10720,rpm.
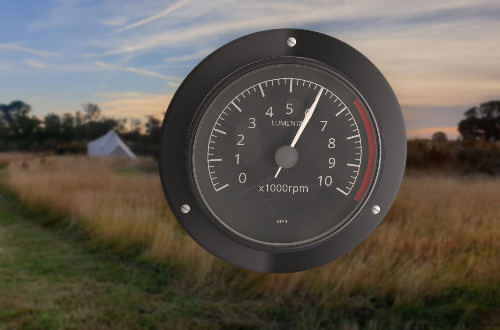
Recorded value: 6000,rpm
